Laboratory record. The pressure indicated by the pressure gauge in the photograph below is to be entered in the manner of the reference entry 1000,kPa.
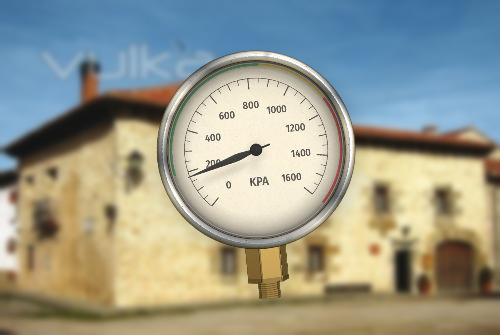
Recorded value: 175,kPa
